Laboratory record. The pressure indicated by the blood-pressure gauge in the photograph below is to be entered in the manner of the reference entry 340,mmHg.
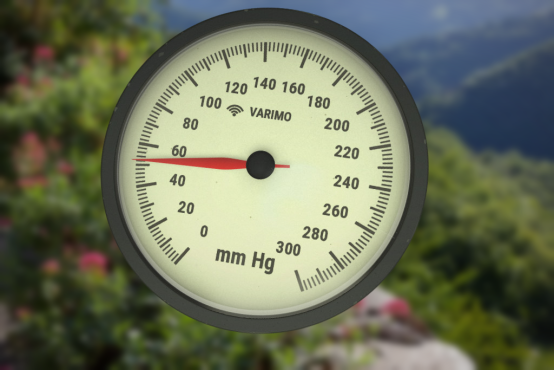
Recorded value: 52,mmHg
